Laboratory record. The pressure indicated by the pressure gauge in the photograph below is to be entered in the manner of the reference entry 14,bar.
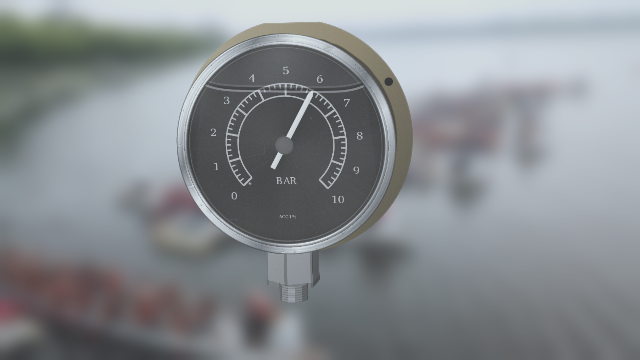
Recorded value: 6,bar
